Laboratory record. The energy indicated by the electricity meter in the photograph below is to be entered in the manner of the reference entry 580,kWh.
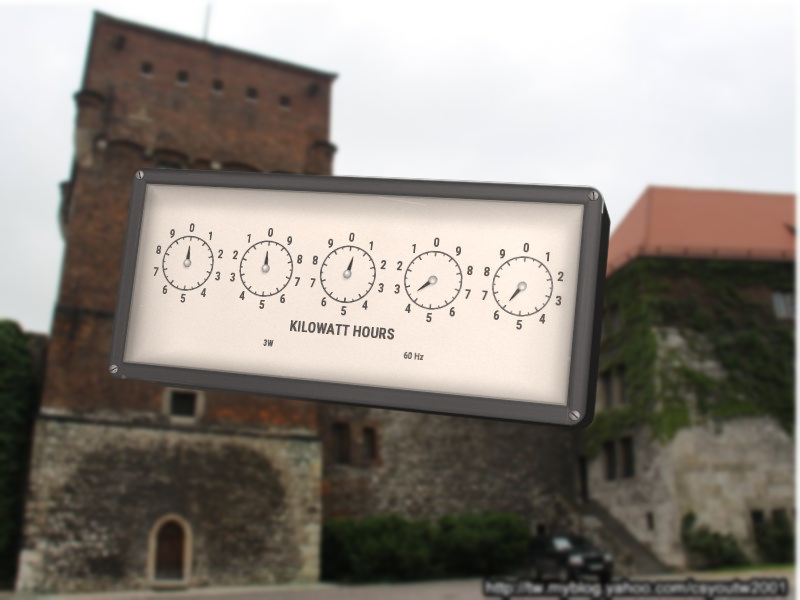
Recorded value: 36,kWh
